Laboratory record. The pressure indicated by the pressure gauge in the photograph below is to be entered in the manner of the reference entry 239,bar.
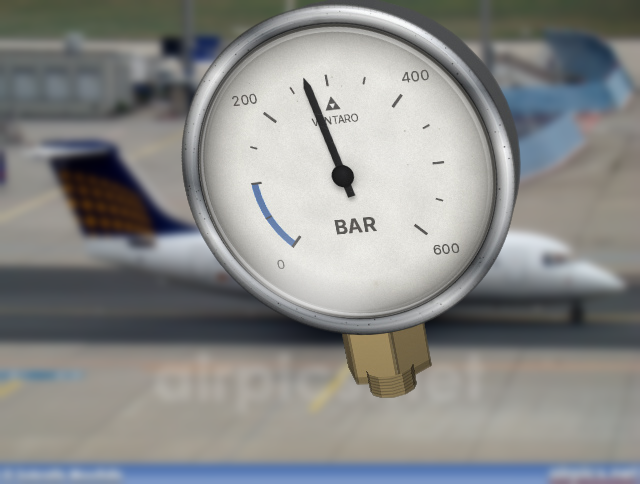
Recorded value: 275,bar
